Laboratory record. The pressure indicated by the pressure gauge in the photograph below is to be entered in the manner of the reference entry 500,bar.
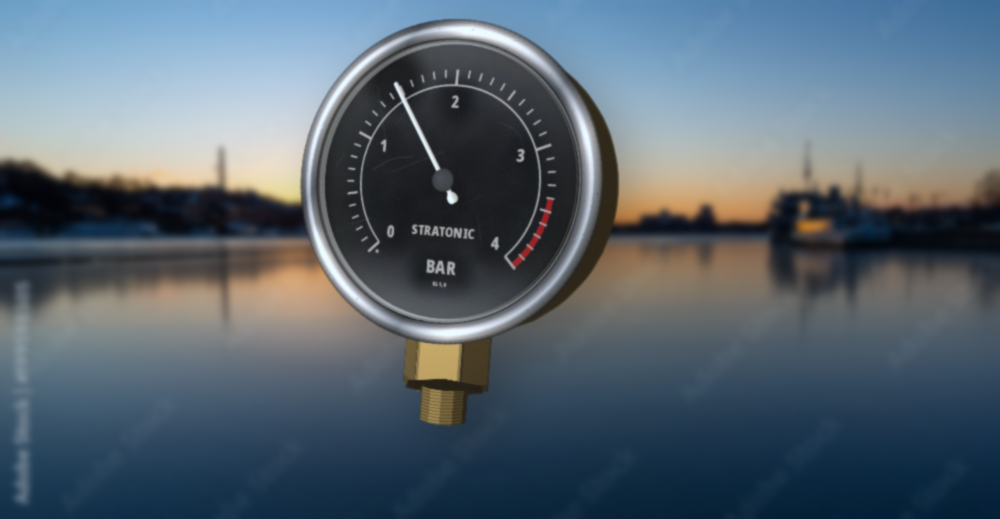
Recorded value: 1.5,bar
